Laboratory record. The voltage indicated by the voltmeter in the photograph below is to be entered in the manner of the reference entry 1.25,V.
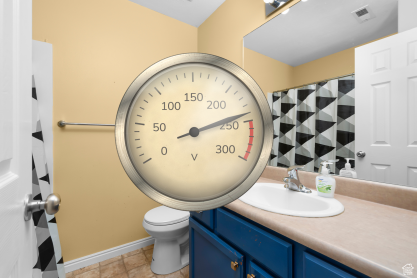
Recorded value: 240,V
